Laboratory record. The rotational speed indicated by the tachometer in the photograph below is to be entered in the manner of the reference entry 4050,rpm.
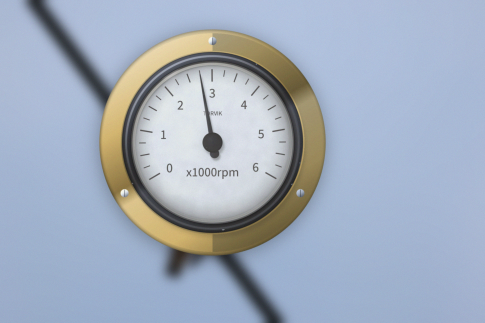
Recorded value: 2750,rpm
